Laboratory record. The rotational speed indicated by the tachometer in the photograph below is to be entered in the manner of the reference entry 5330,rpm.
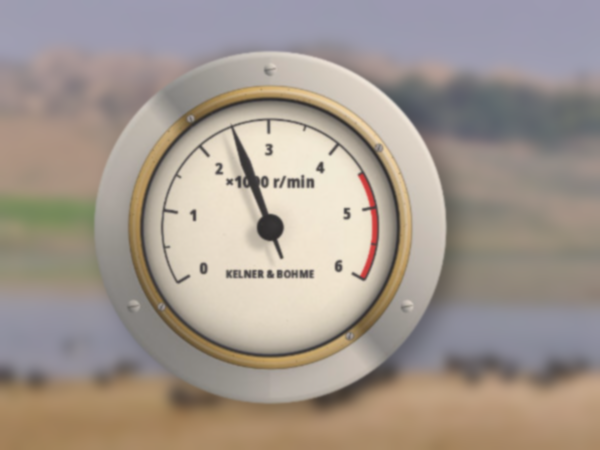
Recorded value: 2500,rpm
